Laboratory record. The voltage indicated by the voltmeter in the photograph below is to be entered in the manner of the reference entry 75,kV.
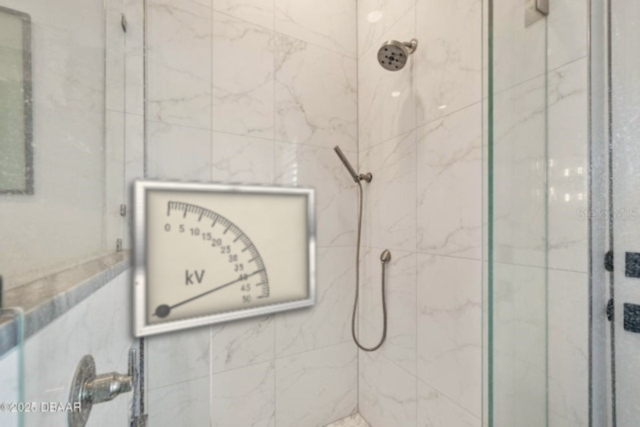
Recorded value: 40,kV
